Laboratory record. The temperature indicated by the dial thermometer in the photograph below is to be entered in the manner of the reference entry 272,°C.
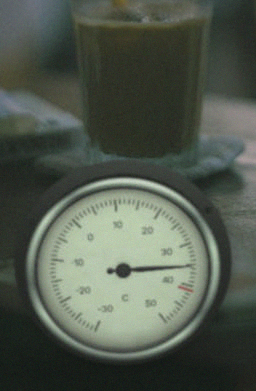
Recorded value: 35,°C
